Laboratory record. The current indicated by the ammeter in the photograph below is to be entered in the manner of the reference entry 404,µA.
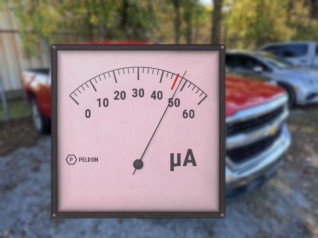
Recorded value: 48,µA
